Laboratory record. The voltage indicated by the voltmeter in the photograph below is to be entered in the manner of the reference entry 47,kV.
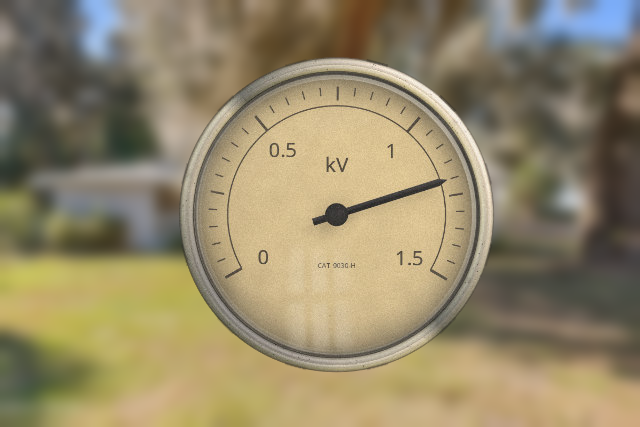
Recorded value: 1.2,kV
